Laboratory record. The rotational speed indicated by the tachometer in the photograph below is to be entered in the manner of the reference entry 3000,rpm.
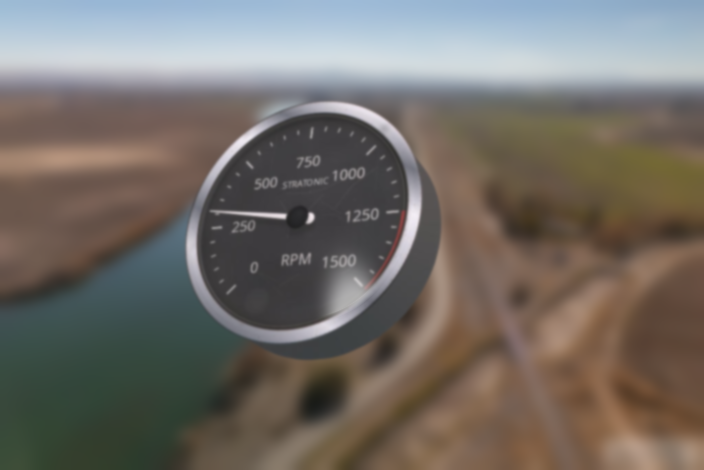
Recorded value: 300,rpm
